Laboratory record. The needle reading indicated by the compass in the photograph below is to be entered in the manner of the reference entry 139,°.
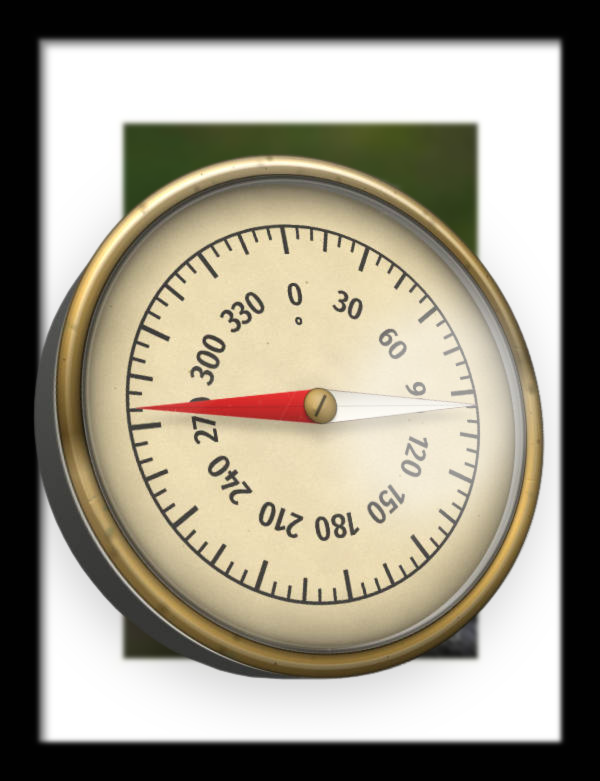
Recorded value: 275,°
